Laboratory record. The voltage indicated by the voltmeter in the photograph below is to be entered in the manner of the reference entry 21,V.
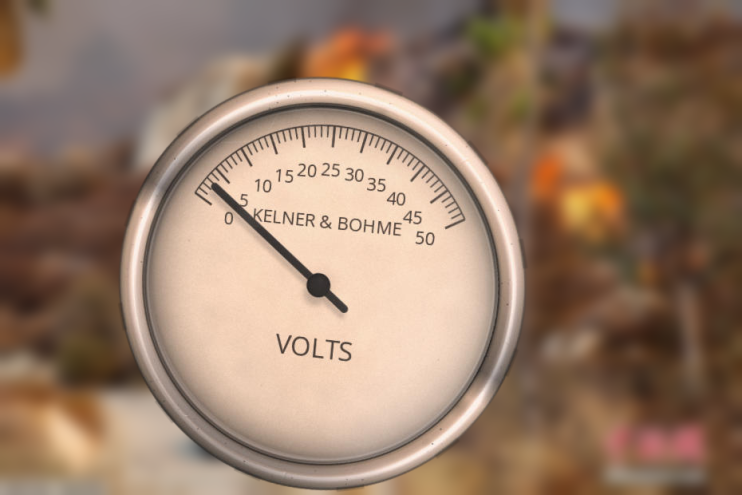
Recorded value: 3,V
